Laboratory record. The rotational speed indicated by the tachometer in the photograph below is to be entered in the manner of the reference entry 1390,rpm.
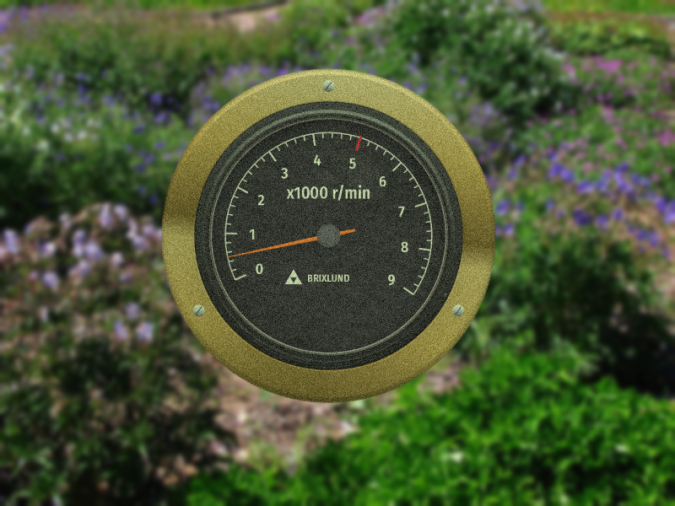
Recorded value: 500,rpm
